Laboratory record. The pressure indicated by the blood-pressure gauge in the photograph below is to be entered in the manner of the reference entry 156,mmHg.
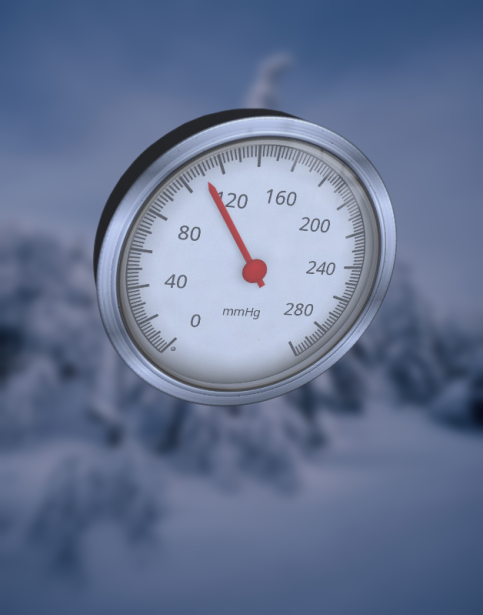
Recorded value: 110,mmHg
